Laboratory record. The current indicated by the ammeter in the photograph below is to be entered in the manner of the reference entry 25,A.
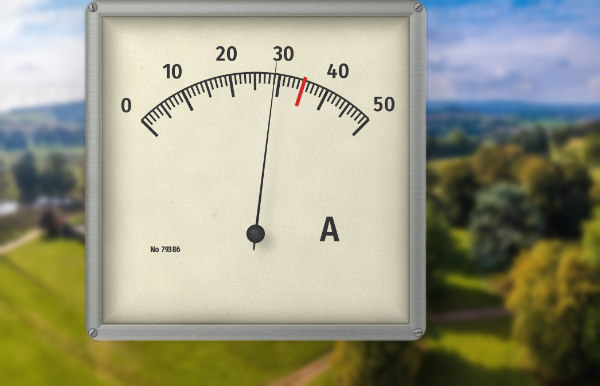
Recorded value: 29,A
